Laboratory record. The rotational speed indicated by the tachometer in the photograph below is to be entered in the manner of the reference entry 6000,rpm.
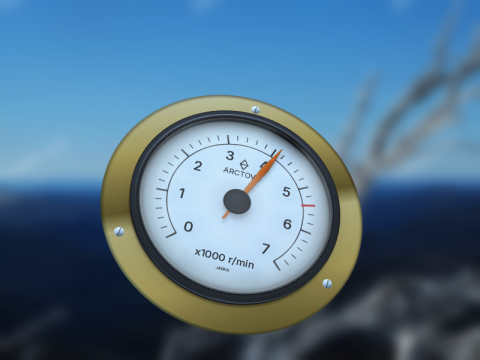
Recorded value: 4100,rpm
